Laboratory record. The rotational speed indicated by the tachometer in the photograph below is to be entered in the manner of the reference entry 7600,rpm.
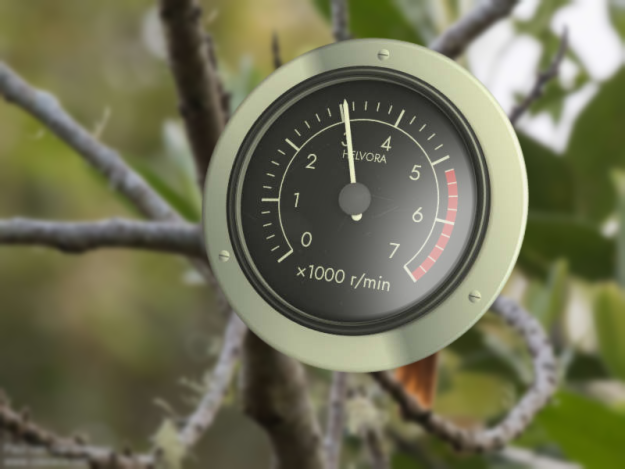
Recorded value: 3100,rpm
